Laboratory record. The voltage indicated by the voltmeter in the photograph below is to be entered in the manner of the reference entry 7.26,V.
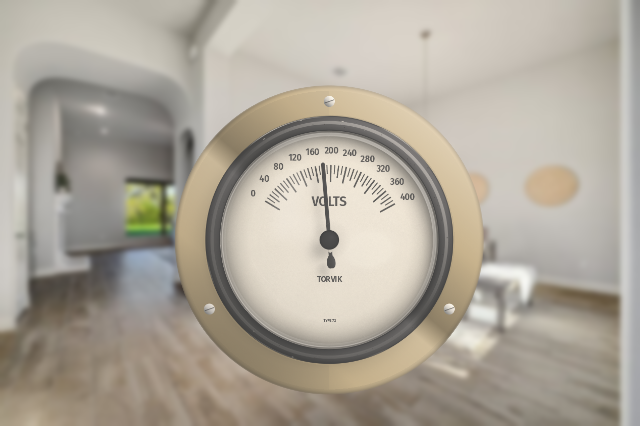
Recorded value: 180,V
